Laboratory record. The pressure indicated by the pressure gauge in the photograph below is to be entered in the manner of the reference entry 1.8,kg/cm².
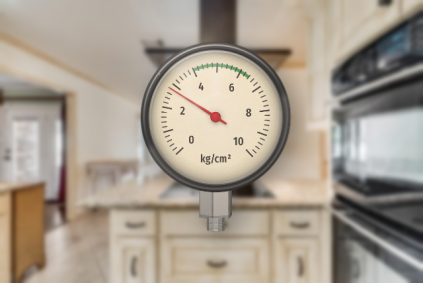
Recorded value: 2.8,kg/cm²
